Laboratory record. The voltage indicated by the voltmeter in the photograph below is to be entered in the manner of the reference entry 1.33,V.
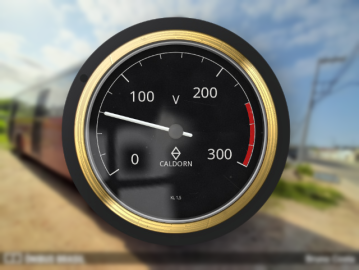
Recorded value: 60,V
